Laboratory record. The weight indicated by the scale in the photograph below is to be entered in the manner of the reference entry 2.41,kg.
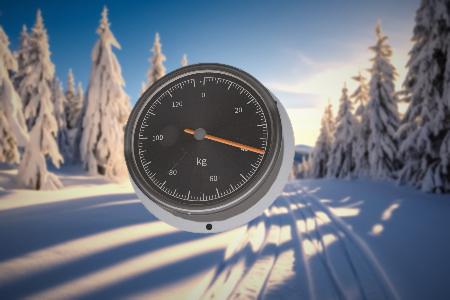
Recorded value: 40,kg
